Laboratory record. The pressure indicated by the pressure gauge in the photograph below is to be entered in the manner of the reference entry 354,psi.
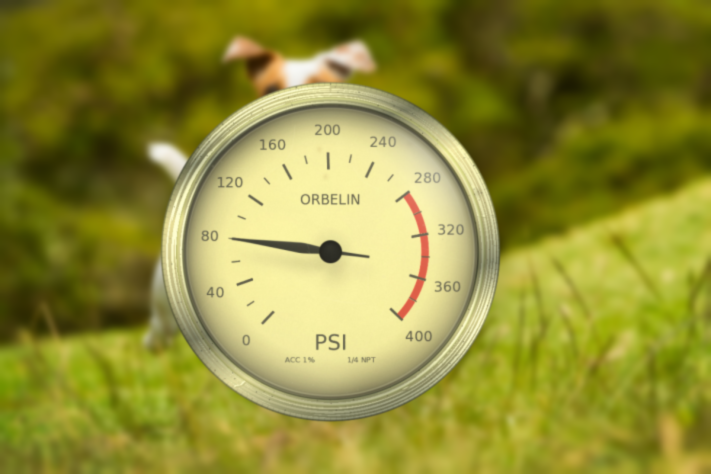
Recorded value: 80,psi
